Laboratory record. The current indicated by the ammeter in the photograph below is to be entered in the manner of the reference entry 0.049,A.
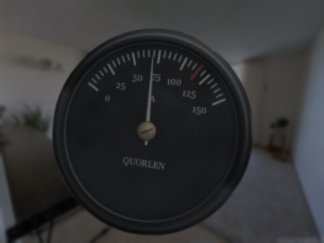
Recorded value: 70,A
